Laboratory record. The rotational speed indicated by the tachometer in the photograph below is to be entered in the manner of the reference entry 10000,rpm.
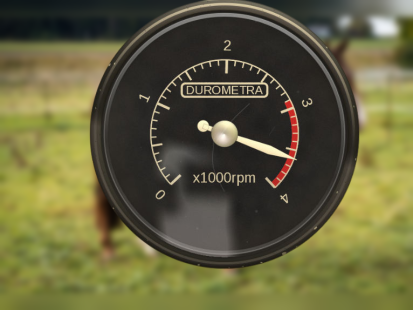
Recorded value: 3600,rpm
